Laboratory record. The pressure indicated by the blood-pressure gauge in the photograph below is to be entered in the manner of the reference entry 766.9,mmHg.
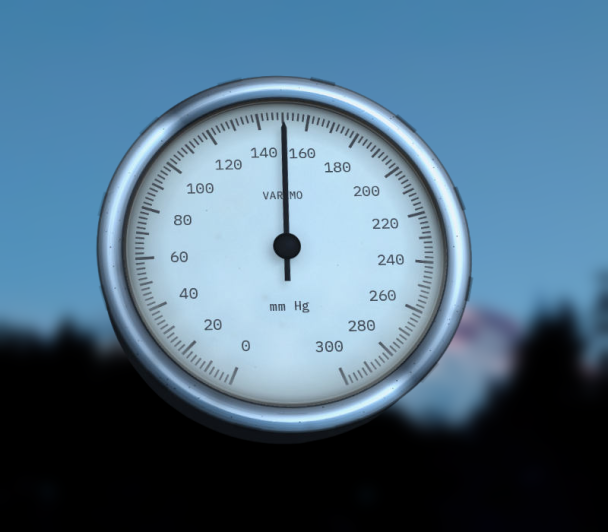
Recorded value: 150,mmHg
